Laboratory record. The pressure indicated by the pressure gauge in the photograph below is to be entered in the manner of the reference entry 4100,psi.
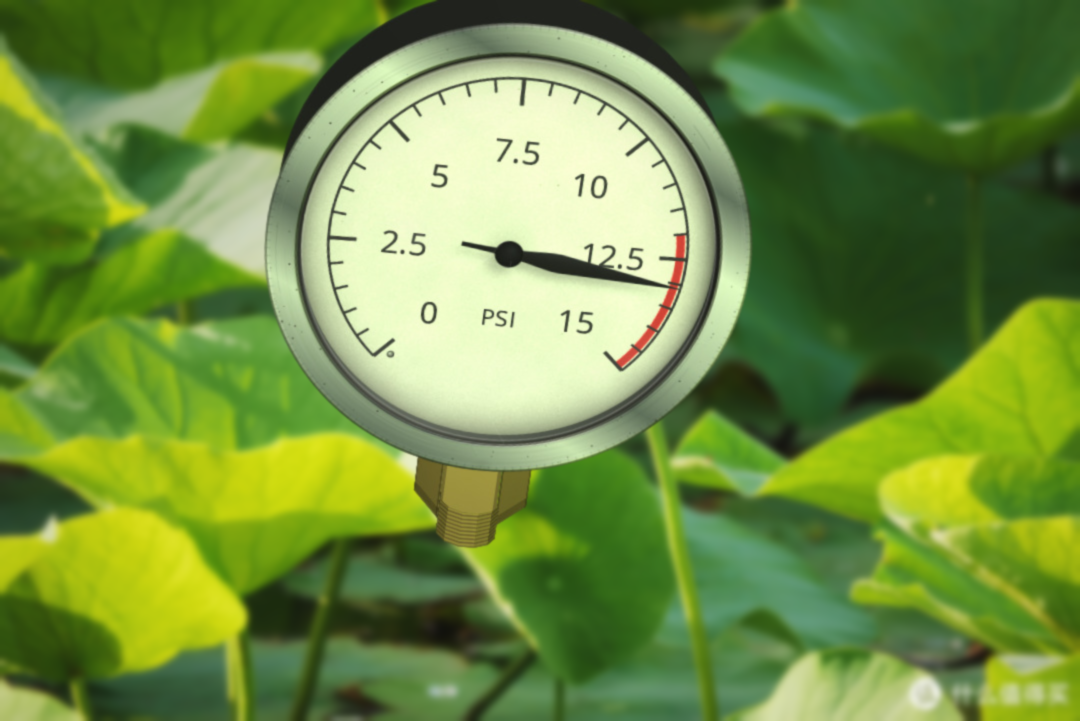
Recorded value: 13,psi
